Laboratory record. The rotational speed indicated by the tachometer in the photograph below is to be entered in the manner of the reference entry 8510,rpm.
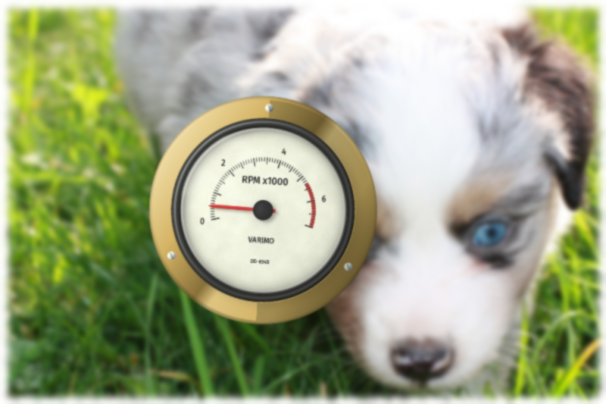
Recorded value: 500,rpm
